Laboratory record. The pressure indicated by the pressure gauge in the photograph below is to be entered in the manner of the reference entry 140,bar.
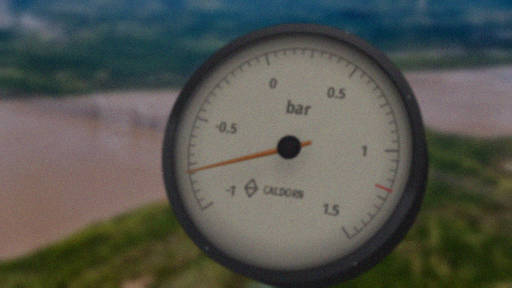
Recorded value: -0.8,bar
